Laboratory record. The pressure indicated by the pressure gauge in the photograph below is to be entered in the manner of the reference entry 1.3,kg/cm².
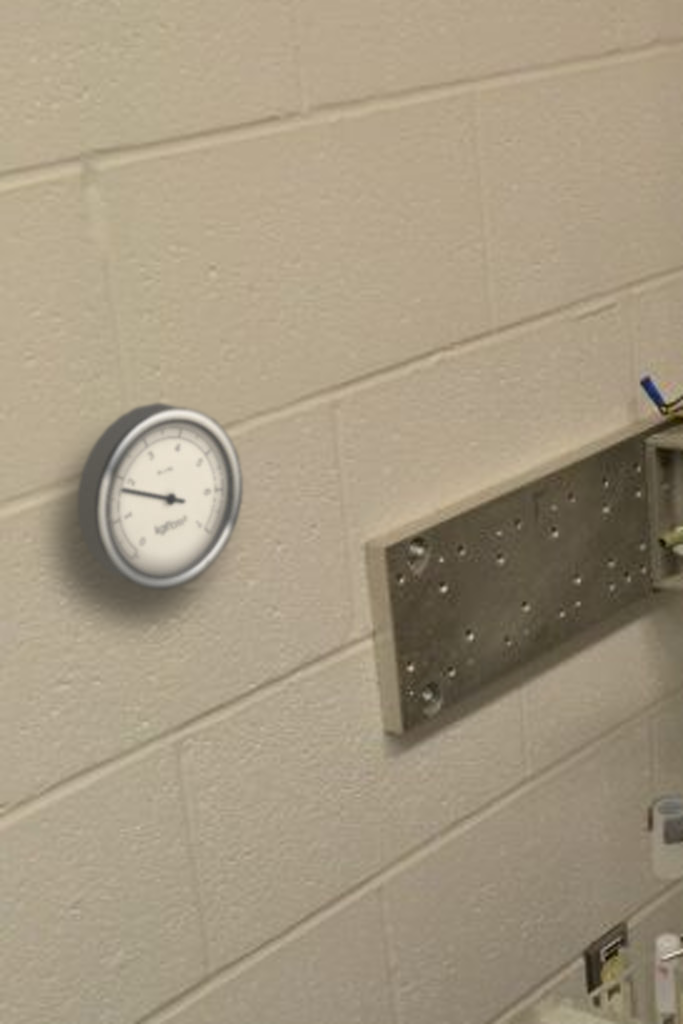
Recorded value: 1.75,kg/cm²
